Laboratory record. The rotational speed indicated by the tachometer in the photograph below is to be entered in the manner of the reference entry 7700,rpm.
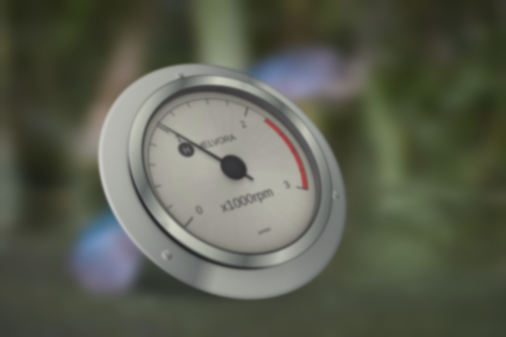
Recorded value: 1000,rpm
